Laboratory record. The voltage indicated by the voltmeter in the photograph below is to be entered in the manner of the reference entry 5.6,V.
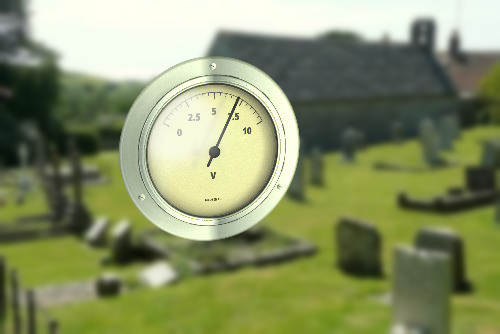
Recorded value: 7,V
